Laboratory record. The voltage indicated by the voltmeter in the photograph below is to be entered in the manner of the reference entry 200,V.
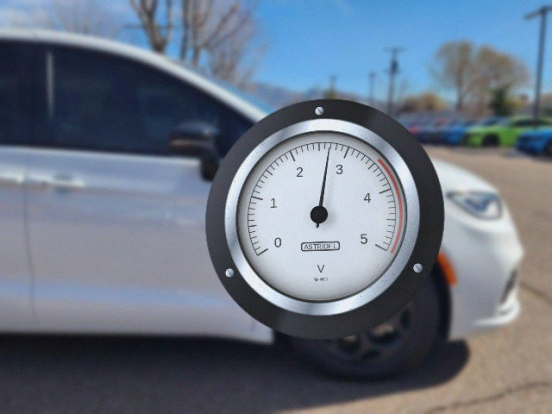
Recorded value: 2.7,V
